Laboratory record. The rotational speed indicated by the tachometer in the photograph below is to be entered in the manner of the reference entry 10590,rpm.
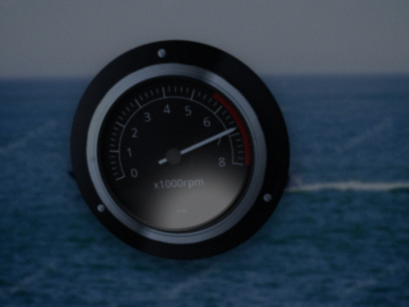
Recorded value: 6800,rpm
